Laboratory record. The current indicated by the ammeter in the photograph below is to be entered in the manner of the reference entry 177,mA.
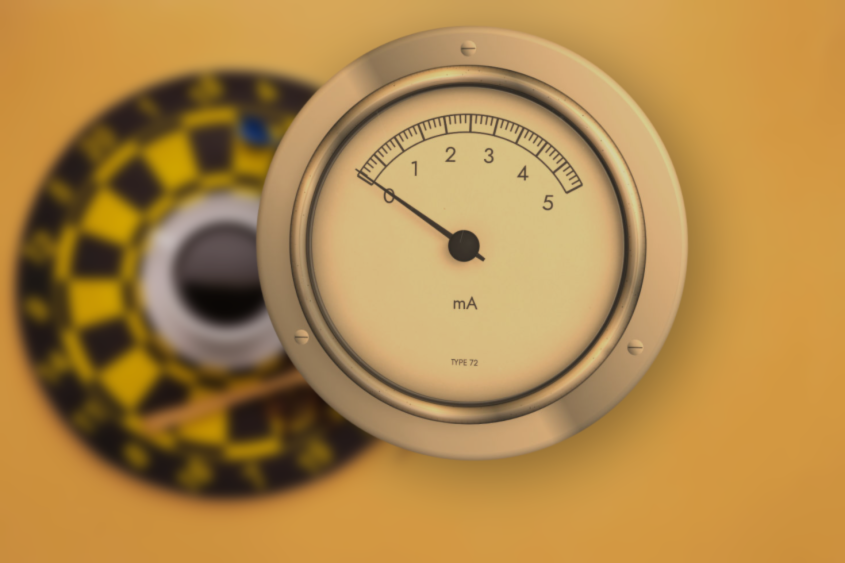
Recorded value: 0.1,mA
